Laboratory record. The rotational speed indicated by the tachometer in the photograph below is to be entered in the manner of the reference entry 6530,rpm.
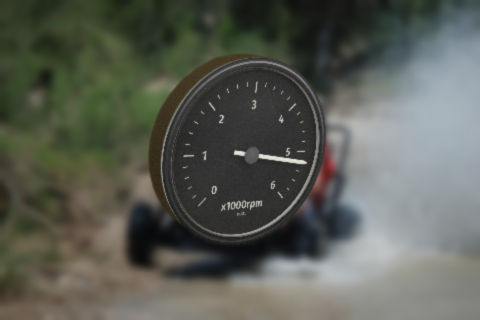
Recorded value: 5200,rpm
